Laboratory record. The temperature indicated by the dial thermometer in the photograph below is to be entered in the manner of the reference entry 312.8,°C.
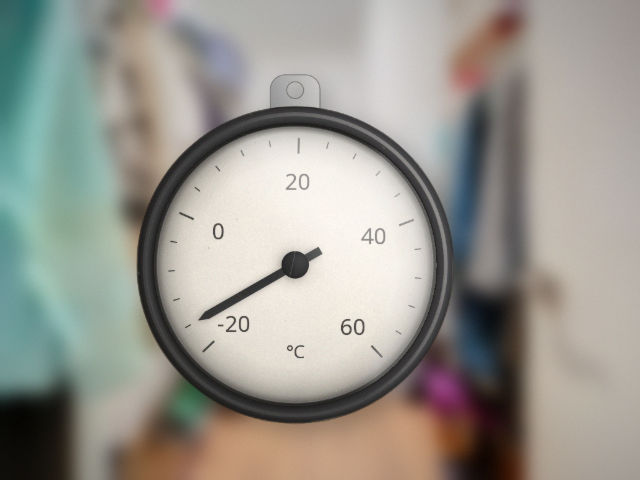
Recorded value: -16,°C
